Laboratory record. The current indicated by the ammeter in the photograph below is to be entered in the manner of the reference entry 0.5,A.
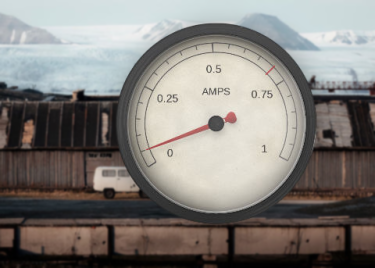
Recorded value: 0.05,A
